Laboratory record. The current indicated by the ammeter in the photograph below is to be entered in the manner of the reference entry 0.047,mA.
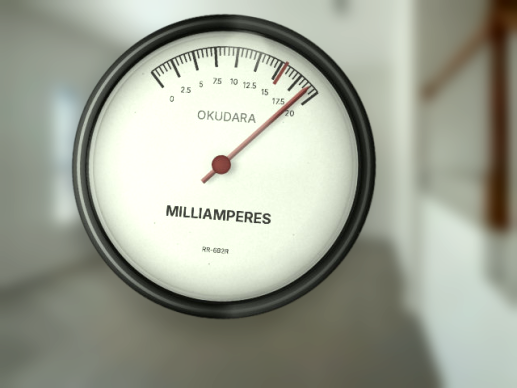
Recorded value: 19,mA
